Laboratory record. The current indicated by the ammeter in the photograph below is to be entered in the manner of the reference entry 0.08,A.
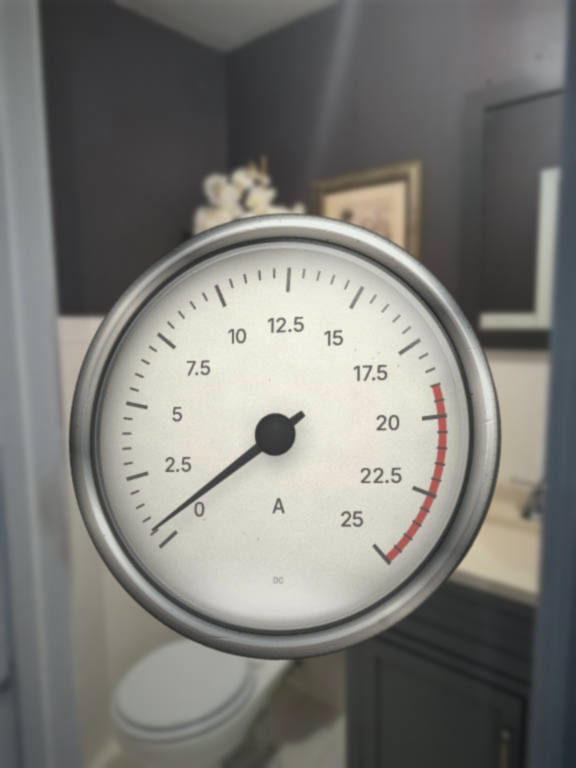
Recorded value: 0.5,A
